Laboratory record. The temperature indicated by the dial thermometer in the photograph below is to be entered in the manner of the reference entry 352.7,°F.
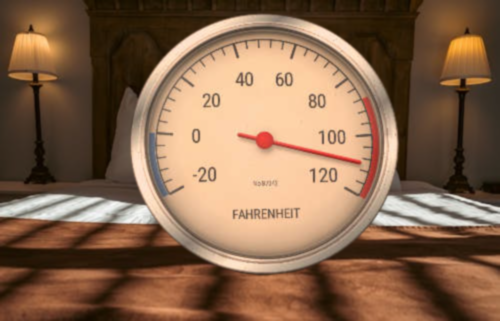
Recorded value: 110,°F
